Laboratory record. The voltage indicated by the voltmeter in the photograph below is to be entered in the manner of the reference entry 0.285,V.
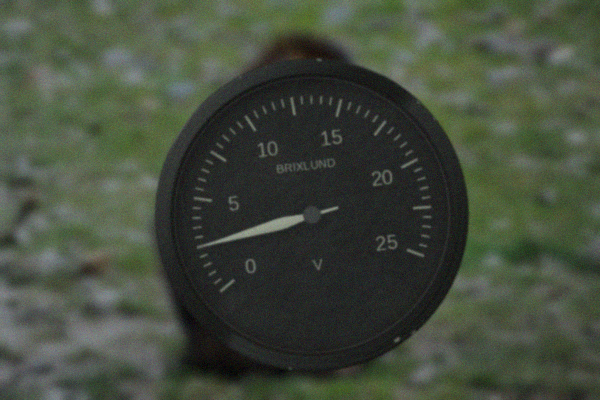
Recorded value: 2.5,V
